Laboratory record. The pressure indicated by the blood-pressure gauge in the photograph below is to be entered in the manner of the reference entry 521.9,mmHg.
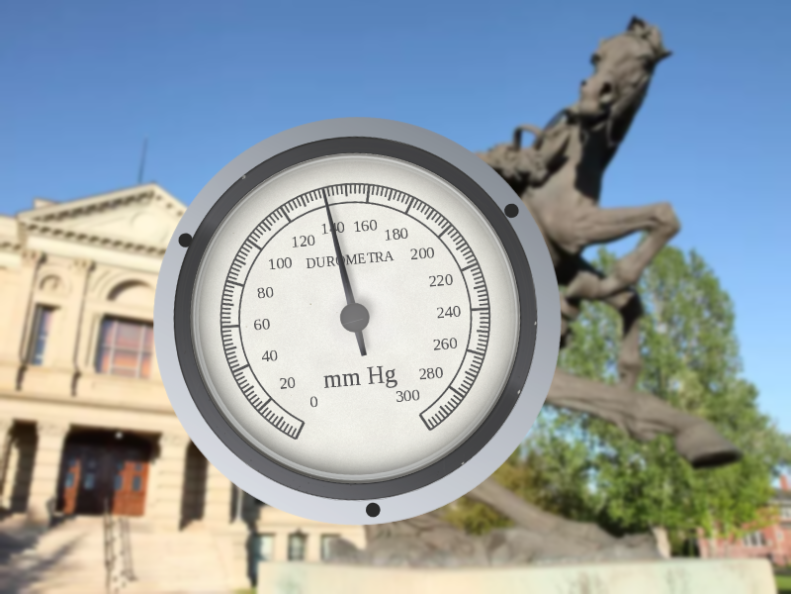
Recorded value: 140,mmHg
